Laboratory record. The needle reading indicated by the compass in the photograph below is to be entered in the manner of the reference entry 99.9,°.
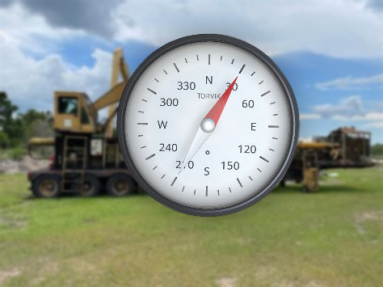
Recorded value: 30,°
